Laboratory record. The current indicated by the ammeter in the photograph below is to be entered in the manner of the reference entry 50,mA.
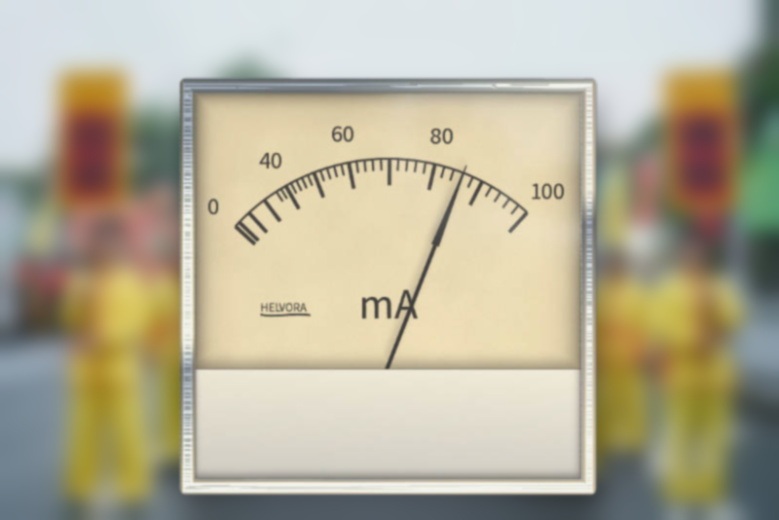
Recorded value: 86,mA
